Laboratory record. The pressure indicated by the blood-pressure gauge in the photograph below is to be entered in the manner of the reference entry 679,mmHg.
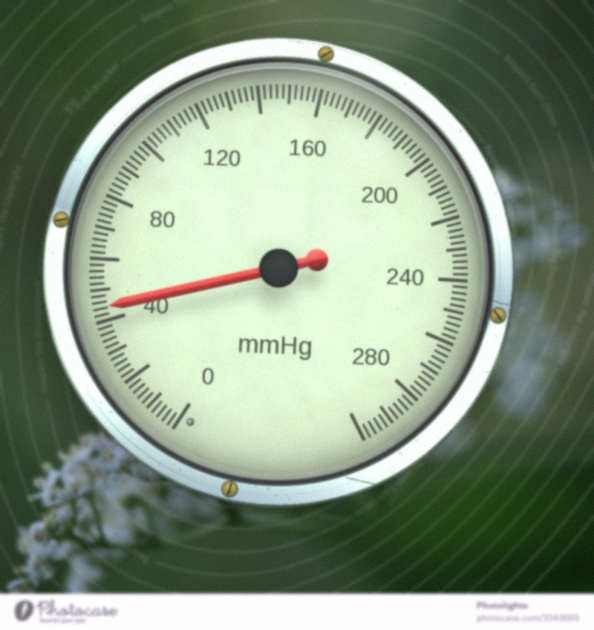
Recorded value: 44,mmHg
